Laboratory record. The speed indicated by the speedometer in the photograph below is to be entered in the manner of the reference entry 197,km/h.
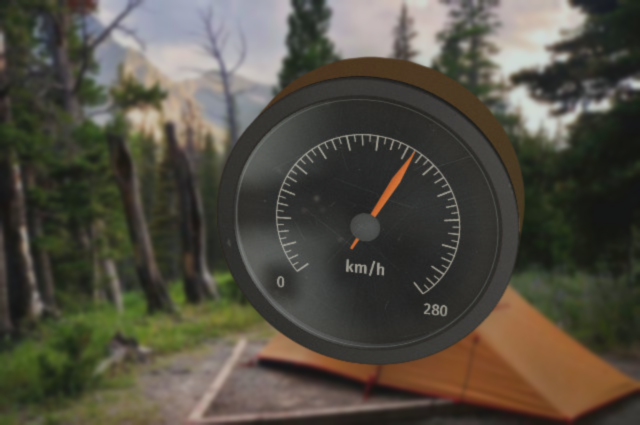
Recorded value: 165,km/h
